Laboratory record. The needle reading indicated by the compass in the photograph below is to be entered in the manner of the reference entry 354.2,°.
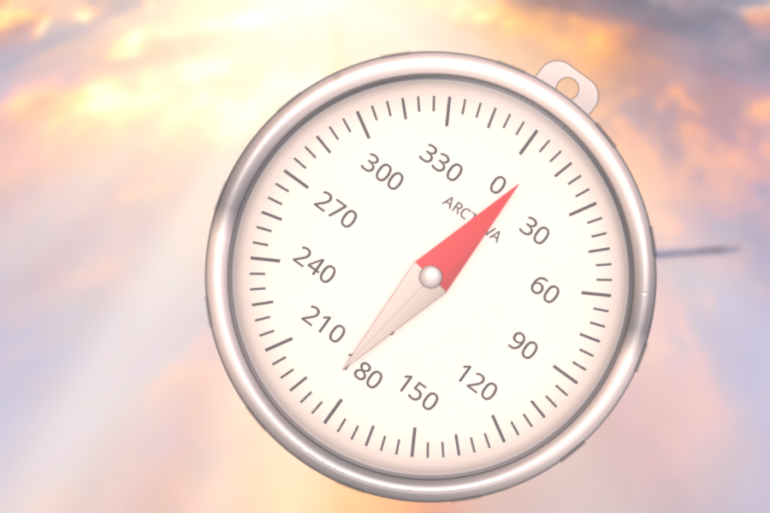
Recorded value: 7.5,°
